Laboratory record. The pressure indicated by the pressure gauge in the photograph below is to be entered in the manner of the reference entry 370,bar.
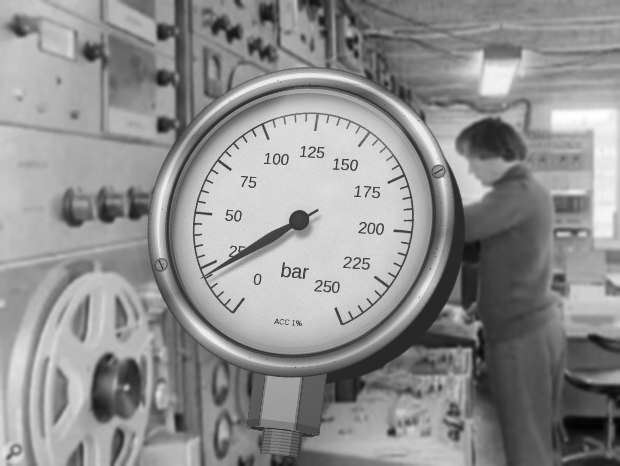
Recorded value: 20,bar
